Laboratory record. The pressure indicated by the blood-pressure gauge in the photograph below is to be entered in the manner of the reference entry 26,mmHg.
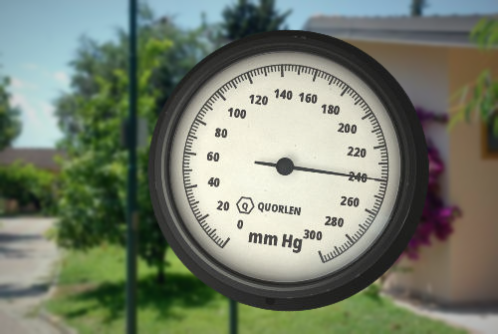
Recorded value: 240,mmHg
